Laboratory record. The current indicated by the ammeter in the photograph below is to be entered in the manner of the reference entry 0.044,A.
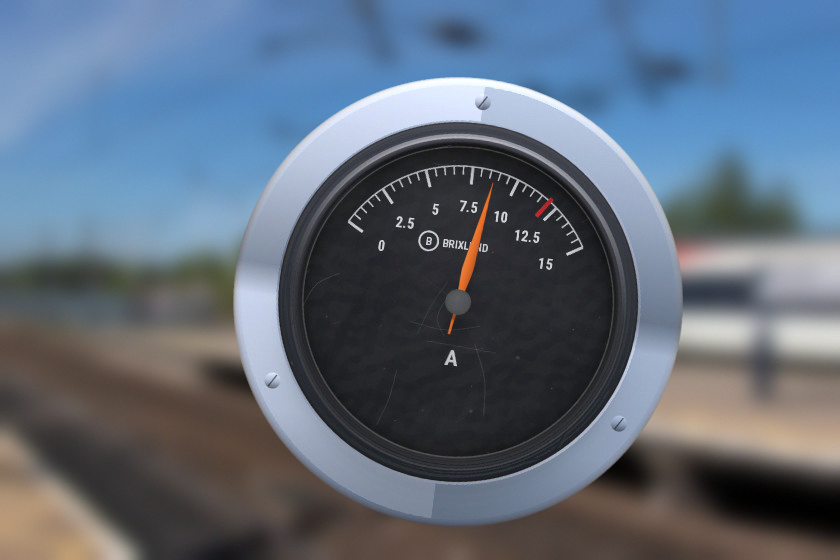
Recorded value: 8.75,A
